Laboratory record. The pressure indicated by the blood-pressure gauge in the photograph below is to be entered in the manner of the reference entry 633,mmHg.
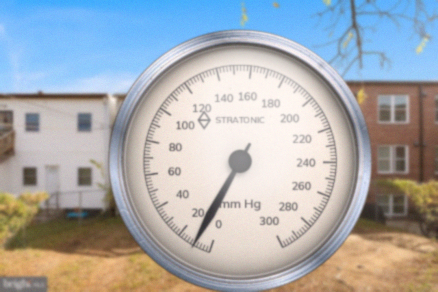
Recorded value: 10,mmHg
